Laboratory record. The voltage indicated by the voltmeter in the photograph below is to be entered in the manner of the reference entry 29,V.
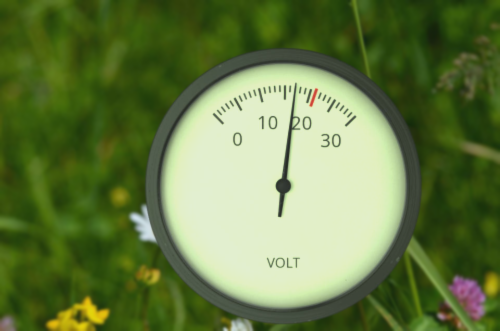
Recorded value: 17,V
